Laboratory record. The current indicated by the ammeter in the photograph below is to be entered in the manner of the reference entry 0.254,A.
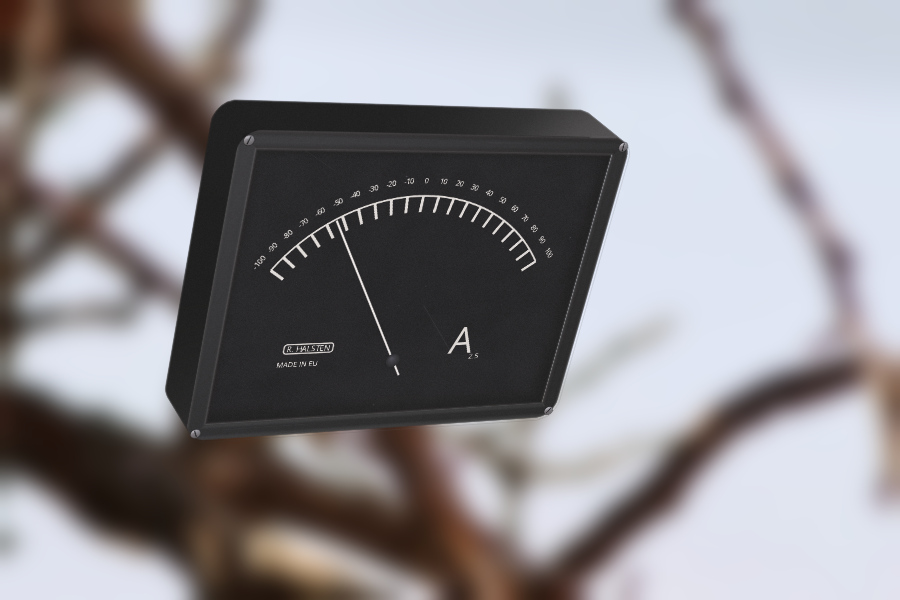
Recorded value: -55,A
